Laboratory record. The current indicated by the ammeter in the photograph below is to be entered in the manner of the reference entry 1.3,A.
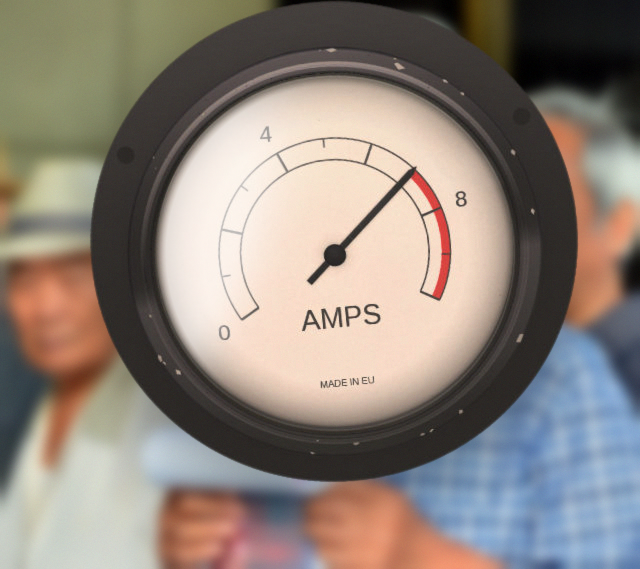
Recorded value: 7,A
